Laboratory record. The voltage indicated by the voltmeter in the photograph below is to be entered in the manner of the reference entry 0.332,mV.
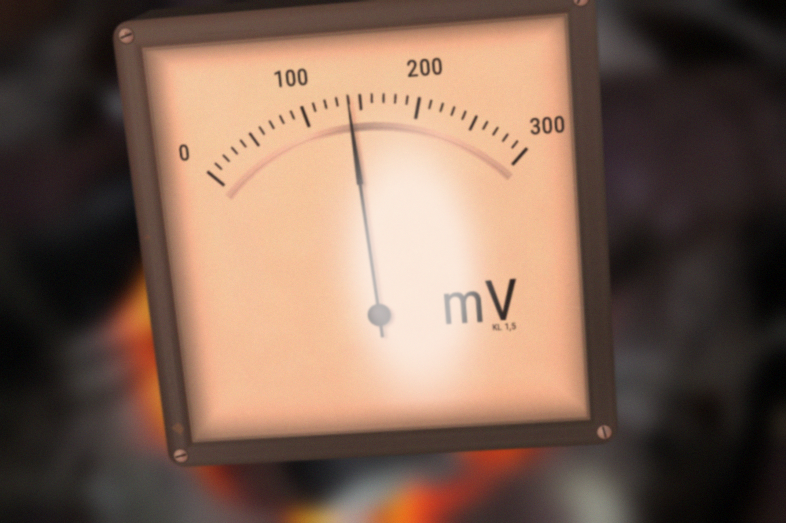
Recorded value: 140,mV
